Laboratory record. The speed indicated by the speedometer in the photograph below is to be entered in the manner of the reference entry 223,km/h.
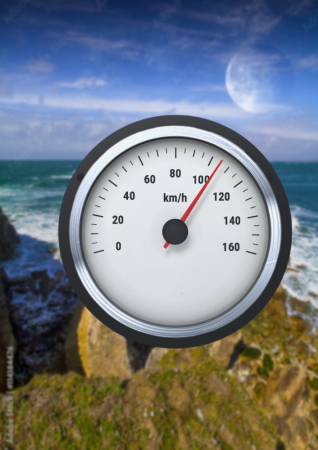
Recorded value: 105,km/h
